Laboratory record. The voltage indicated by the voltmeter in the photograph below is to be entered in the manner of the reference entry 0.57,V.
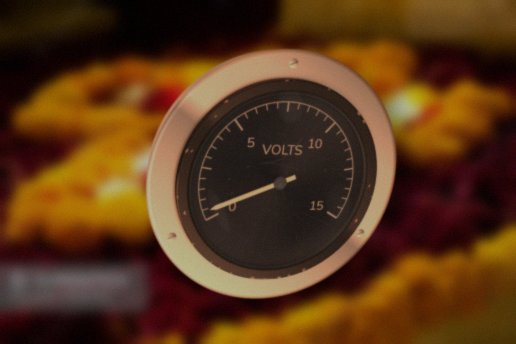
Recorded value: 0.5,V
